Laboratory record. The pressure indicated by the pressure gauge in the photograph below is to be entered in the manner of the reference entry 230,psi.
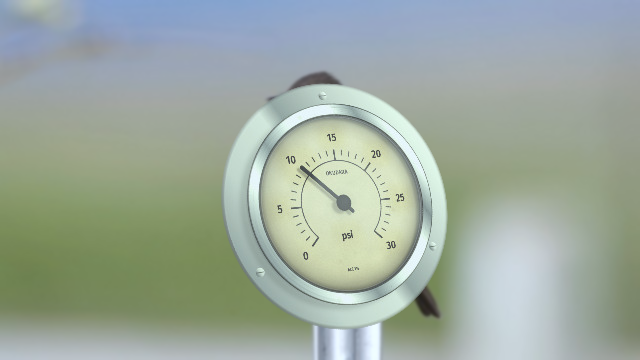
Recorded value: 10,psi
